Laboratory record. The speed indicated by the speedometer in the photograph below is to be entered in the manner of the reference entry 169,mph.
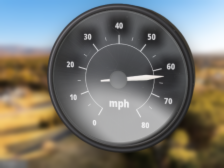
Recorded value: 62.5,mph
